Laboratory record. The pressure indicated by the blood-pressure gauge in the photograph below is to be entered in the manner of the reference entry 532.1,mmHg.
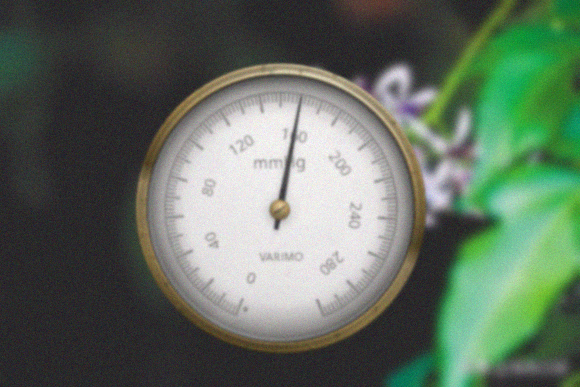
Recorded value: 160,mmHg
